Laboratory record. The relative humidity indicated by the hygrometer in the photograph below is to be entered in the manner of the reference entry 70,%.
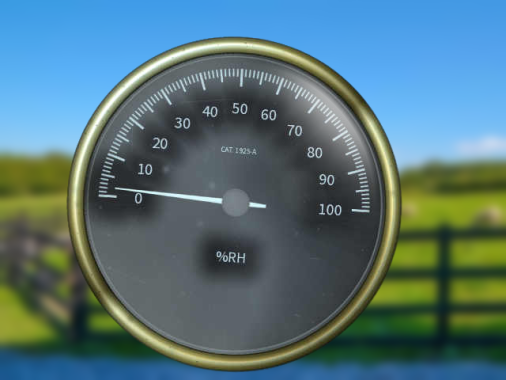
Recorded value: 2,%
